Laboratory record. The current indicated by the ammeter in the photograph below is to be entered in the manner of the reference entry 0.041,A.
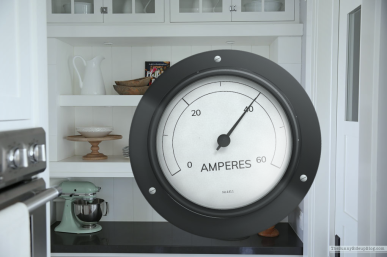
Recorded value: 40,A
